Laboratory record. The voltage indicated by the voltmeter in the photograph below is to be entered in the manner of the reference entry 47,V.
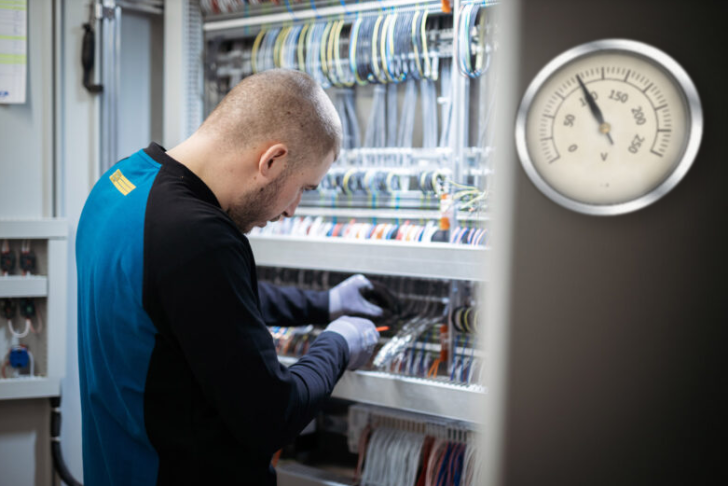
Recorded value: 100,V
